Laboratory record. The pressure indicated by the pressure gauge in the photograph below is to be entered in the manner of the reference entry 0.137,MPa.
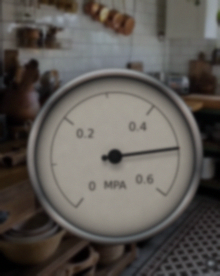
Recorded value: 0.5,MPa
